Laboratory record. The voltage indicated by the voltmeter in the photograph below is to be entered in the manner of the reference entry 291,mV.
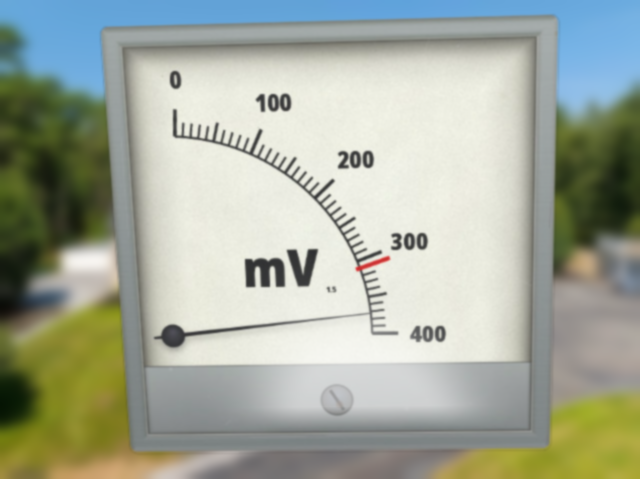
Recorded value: 370,mV
